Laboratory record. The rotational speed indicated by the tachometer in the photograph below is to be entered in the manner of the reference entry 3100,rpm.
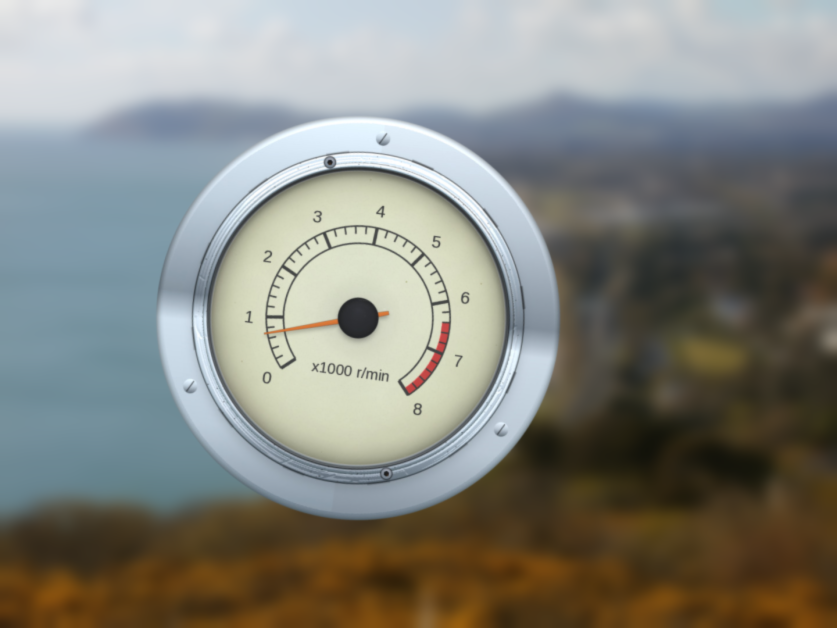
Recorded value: 700,rpm
